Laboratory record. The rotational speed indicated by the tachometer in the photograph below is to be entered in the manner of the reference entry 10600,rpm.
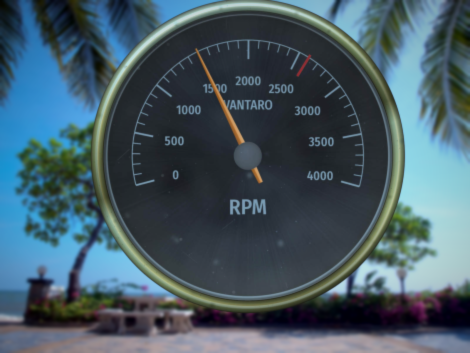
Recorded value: 1500,rpm
